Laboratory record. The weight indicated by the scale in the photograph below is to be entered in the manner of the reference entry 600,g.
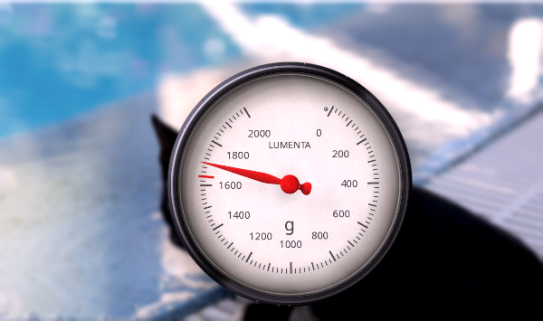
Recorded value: 1700,g
